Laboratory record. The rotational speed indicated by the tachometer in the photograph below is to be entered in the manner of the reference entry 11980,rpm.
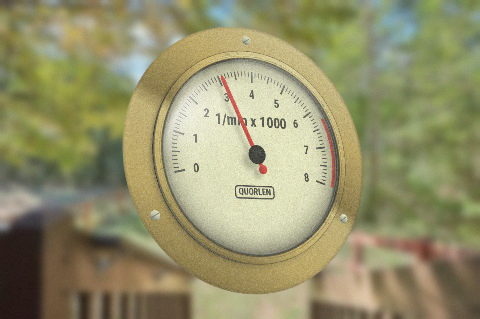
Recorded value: 3000,rpm
